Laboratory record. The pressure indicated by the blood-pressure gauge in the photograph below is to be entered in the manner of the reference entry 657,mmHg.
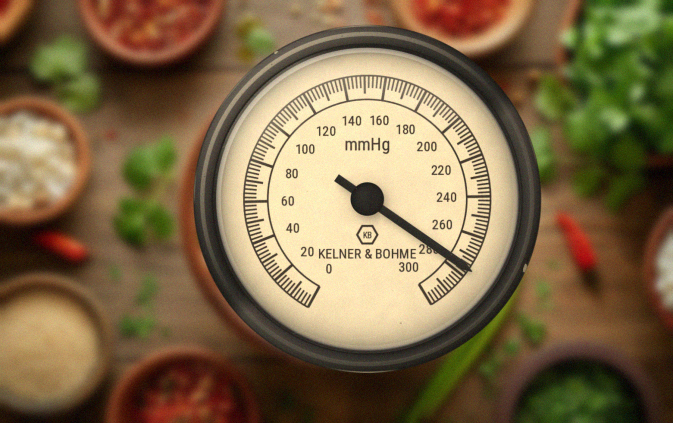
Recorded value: 276,mmHg
